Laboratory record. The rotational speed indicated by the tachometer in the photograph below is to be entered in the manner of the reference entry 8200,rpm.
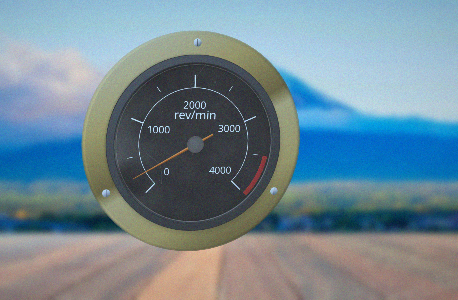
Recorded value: 250,rpm
